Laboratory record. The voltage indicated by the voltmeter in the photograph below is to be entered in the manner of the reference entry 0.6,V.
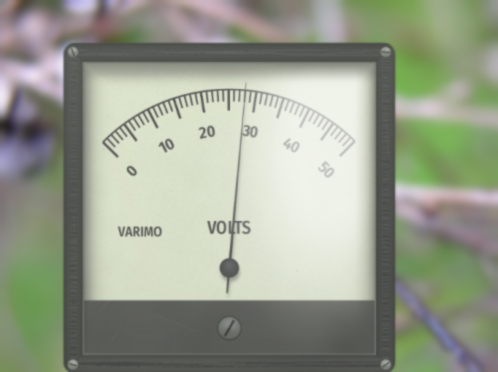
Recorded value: 28,V
